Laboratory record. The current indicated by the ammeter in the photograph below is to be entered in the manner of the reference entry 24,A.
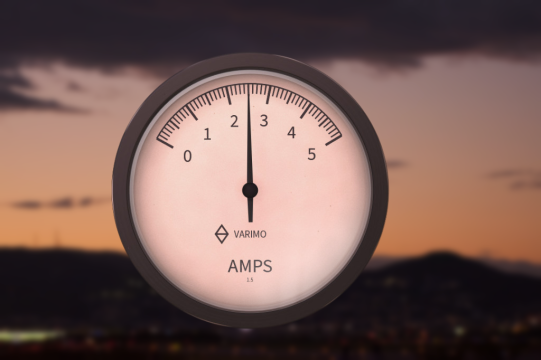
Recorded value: 2.5,A
